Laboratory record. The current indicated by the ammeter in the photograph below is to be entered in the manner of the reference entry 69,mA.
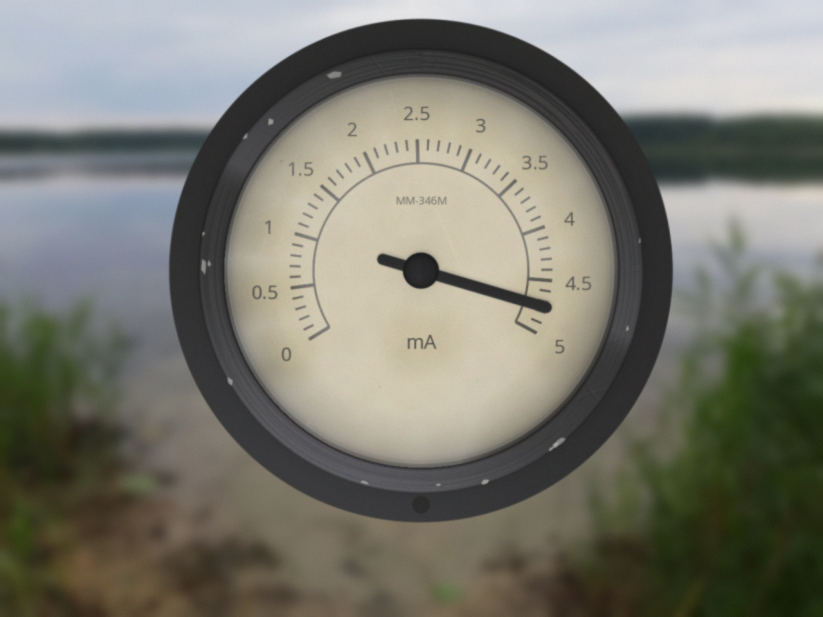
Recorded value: 4.75,mA
